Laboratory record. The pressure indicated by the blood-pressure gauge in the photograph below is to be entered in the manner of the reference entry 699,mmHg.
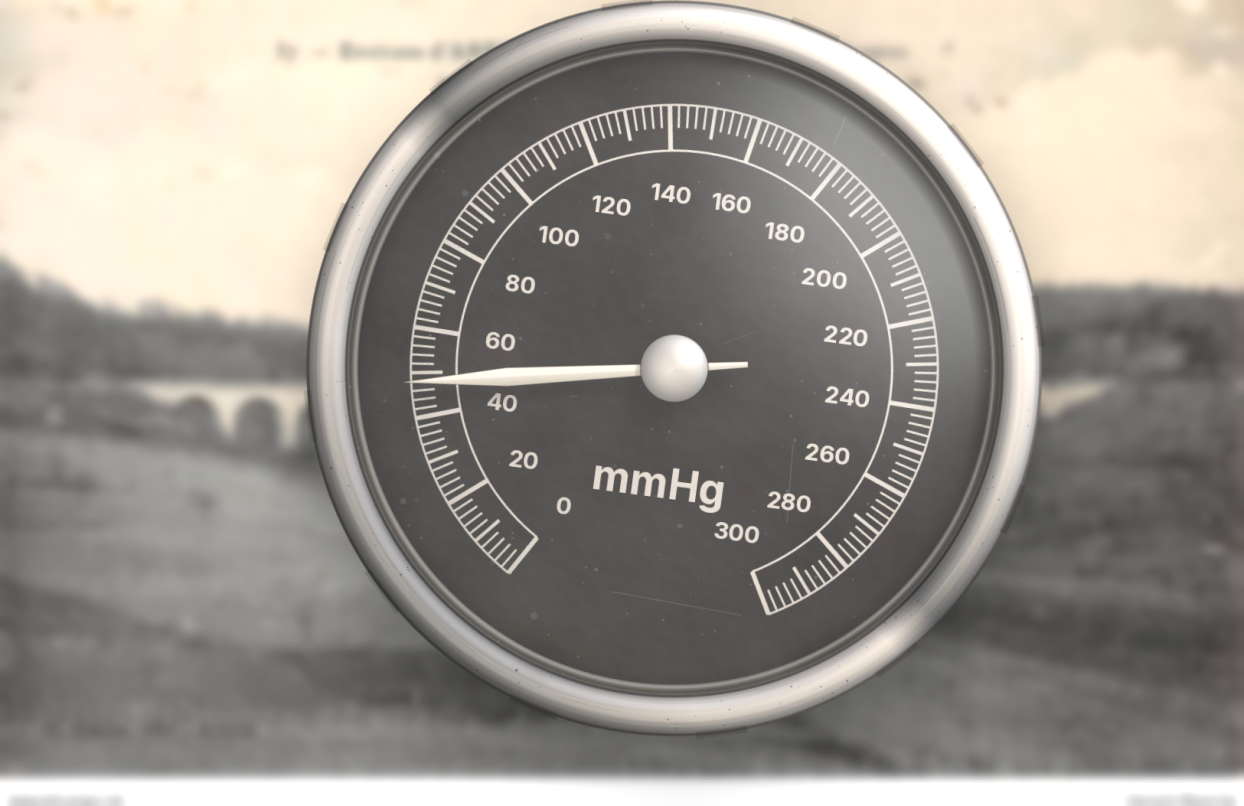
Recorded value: 48,mmHg
